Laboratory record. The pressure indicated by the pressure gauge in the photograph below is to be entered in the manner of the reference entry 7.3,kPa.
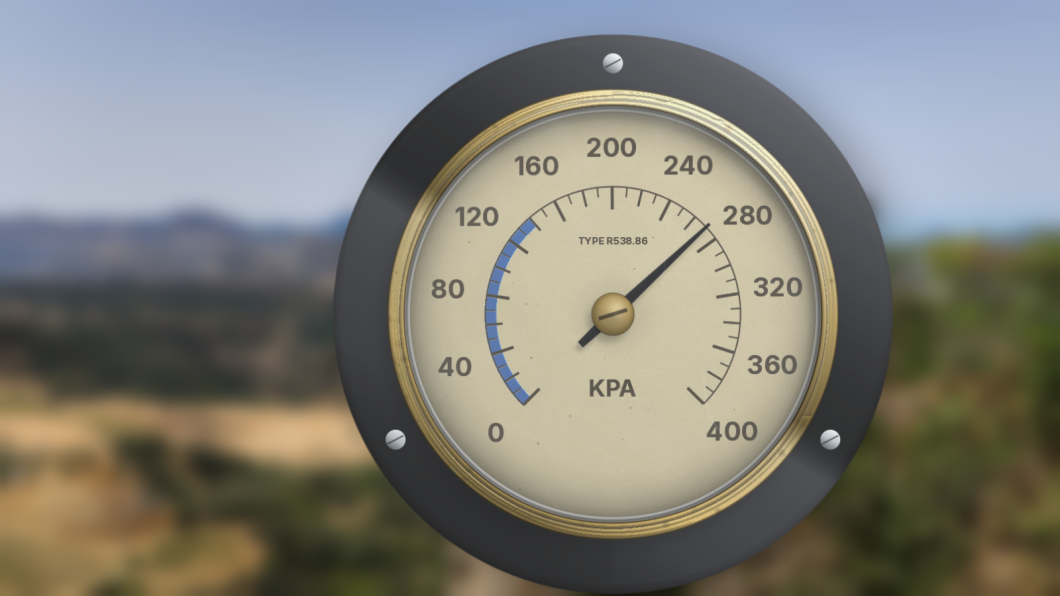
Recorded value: 270,kPa
